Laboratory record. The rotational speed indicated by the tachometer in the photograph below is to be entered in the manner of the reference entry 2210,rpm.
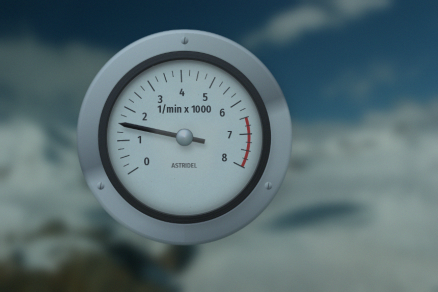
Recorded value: 1500,rpm
